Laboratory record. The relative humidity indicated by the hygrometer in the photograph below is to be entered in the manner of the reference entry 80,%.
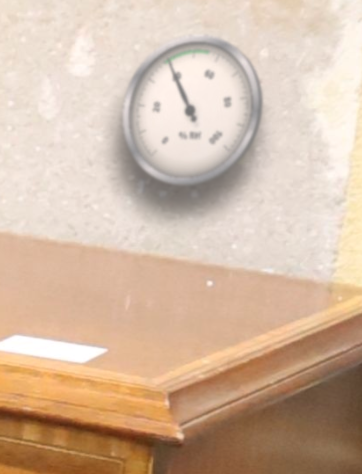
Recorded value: 40,%
